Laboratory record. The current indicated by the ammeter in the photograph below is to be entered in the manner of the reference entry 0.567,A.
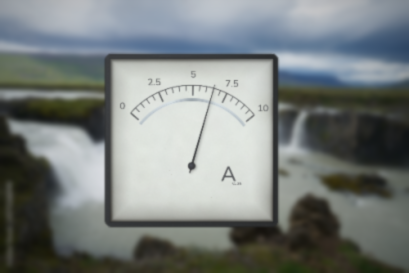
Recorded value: 6.5,A
